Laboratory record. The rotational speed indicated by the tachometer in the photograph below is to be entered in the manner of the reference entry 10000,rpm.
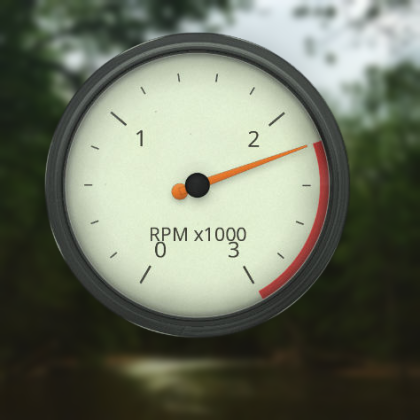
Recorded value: 2200,rpm
